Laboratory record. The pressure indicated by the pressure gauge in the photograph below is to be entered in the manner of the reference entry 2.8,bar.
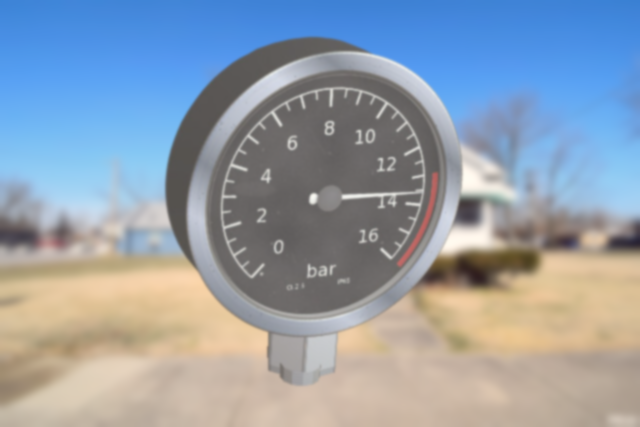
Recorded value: 13.5,bar
